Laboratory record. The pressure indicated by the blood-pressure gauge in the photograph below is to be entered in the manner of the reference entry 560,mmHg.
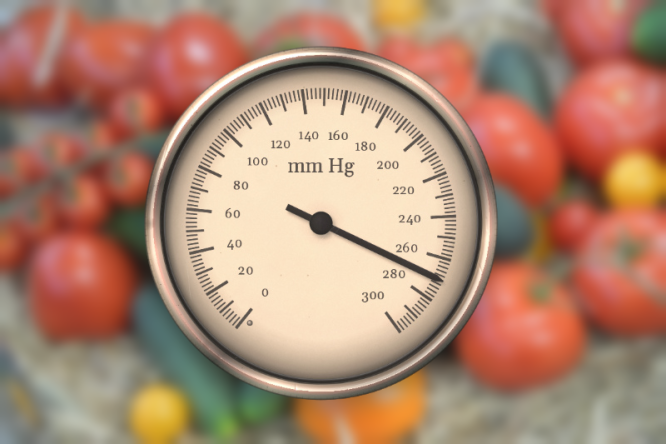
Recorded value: 270,mmHg
